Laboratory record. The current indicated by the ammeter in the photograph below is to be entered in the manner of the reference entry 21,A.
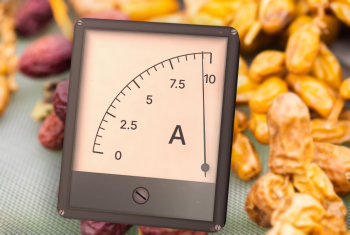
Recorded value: 9.5,A
